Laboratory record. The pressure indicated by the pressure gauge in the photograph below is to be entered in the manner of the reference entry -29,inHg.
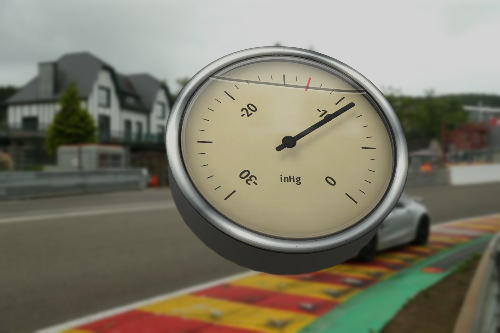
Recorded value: -9,inHg
